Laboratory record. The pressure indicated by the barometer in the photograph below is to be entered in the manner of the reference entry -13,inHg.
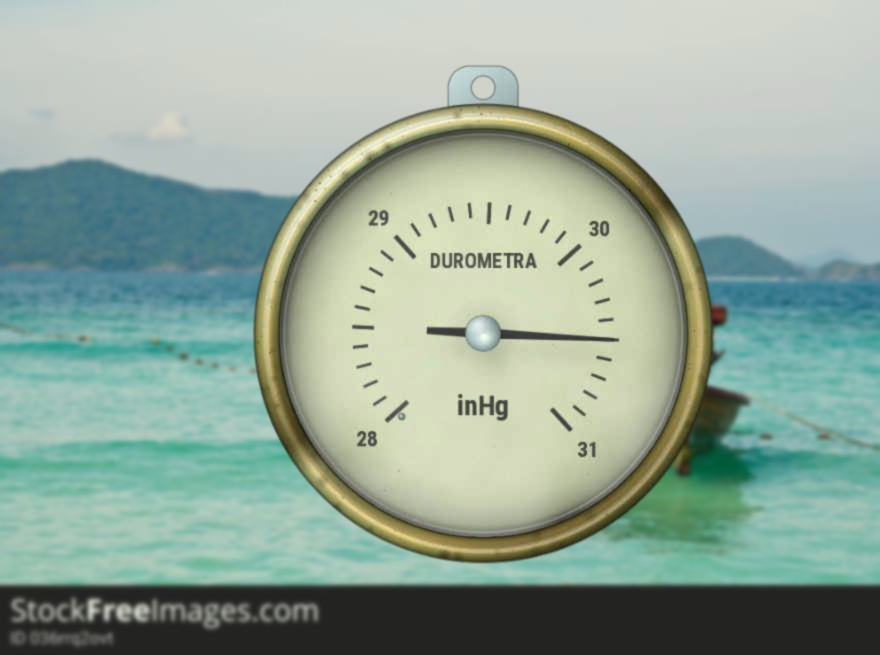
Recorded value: 30.5,inHg
